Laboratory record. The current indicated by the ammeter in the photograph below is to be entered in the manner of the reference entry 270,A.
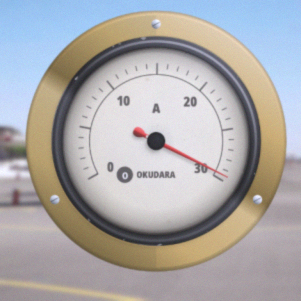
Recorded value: 29.5,A
